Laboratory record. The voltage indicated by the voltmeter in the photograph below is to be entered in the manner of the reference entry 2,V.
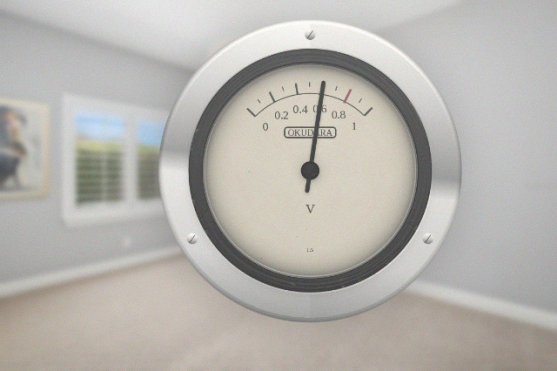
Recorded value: 0.6,V
